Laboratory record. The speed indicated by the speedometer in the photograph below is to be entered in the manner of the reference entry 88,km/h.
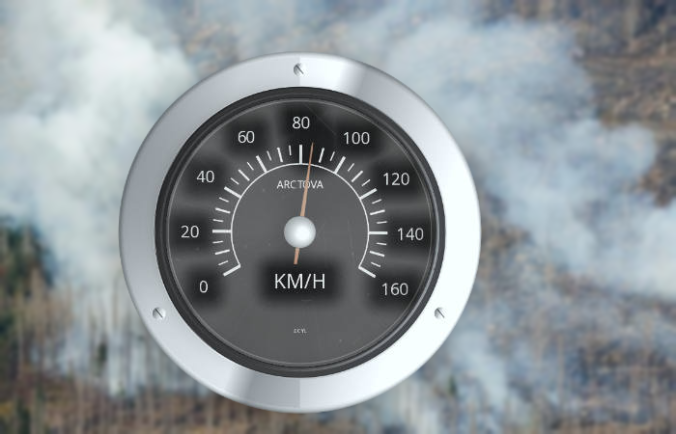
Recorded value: 85,km/h
